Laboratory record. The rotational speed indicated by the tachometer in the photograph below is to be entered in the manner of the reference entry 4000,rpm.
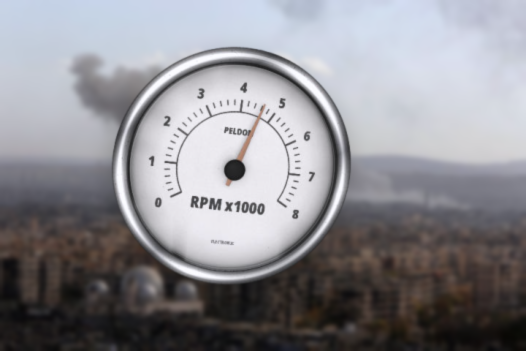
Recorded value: 4600,rpm
